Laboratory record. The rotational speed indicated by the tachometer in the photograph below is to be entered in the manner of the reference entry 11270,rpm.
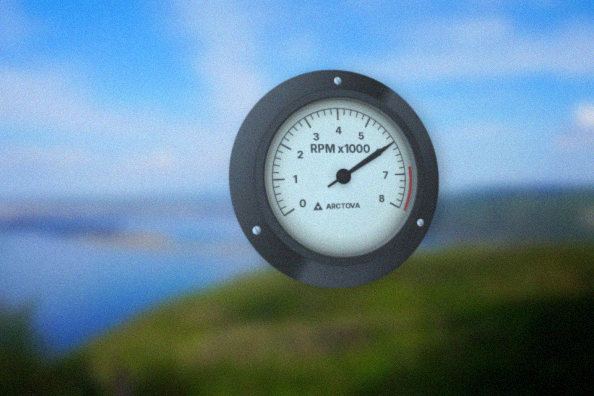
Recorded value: 6000,rpm
